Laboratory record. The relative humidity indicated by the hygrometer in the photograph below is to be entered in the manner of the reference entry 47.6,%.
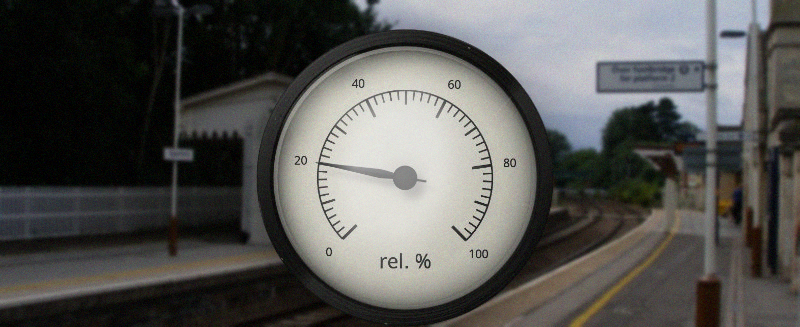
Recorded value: 20,%
